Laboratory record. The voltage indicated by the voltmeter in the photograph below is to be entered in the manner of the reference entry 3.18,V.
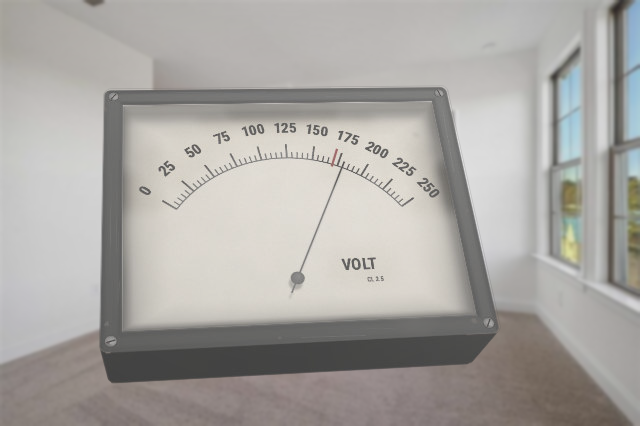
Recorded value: 180,V
